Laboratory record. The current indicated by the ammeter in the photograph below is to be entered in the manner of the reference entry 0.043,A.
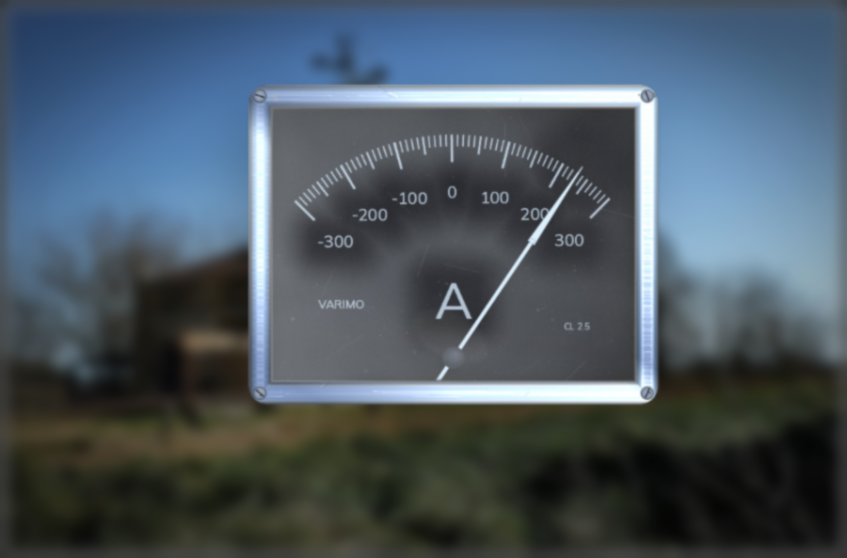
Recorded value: 230,A
